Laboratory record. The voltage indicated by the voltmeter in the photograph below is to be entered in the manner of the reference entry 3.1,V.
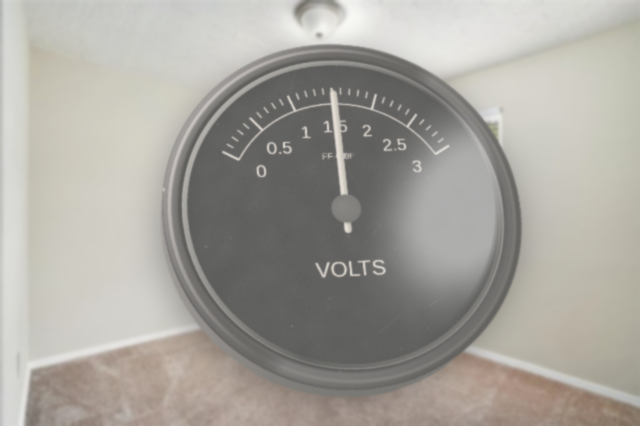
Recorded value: 1.5,V
